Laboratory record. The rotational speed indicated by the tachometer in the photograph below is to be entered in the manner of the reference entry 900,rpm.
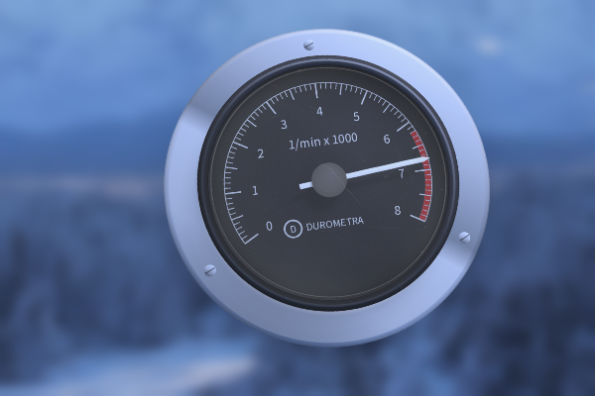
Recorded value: 6800,rpm
